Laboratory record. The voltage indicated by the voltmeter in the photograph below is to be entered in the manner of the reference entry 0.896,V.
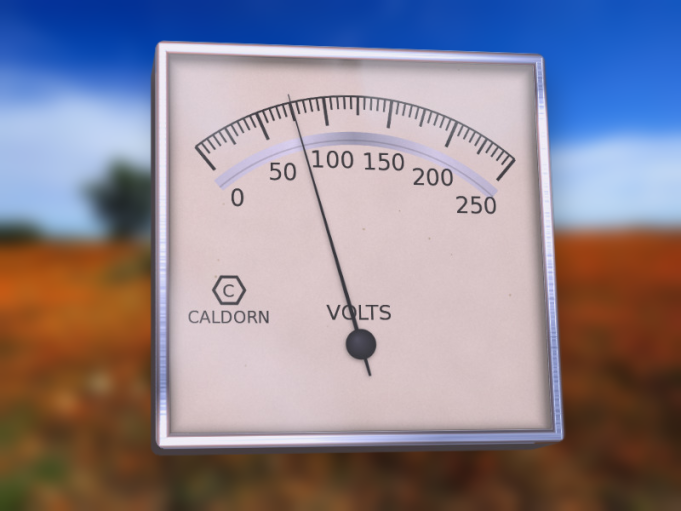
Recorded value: 75,V
